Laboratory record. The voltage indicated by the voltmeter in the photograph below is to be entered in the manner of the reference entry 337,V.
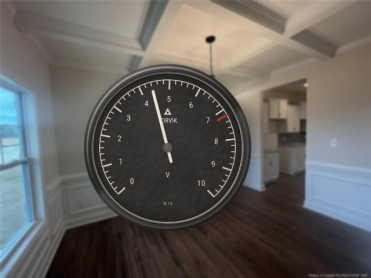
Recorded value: 4.4,V
